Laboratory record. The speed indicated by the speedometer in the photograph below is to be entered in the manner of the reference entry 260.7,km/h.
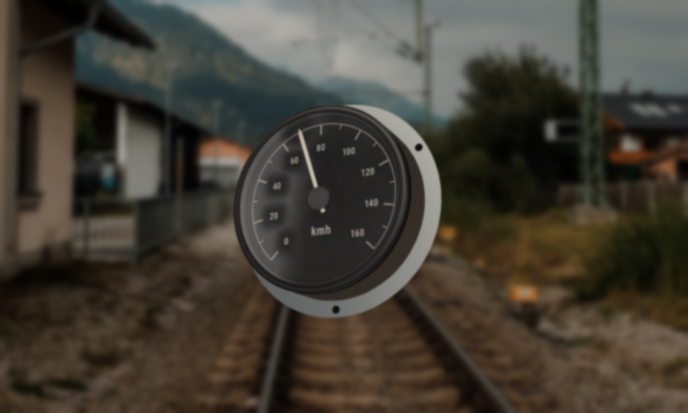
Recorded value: 70,km/h
